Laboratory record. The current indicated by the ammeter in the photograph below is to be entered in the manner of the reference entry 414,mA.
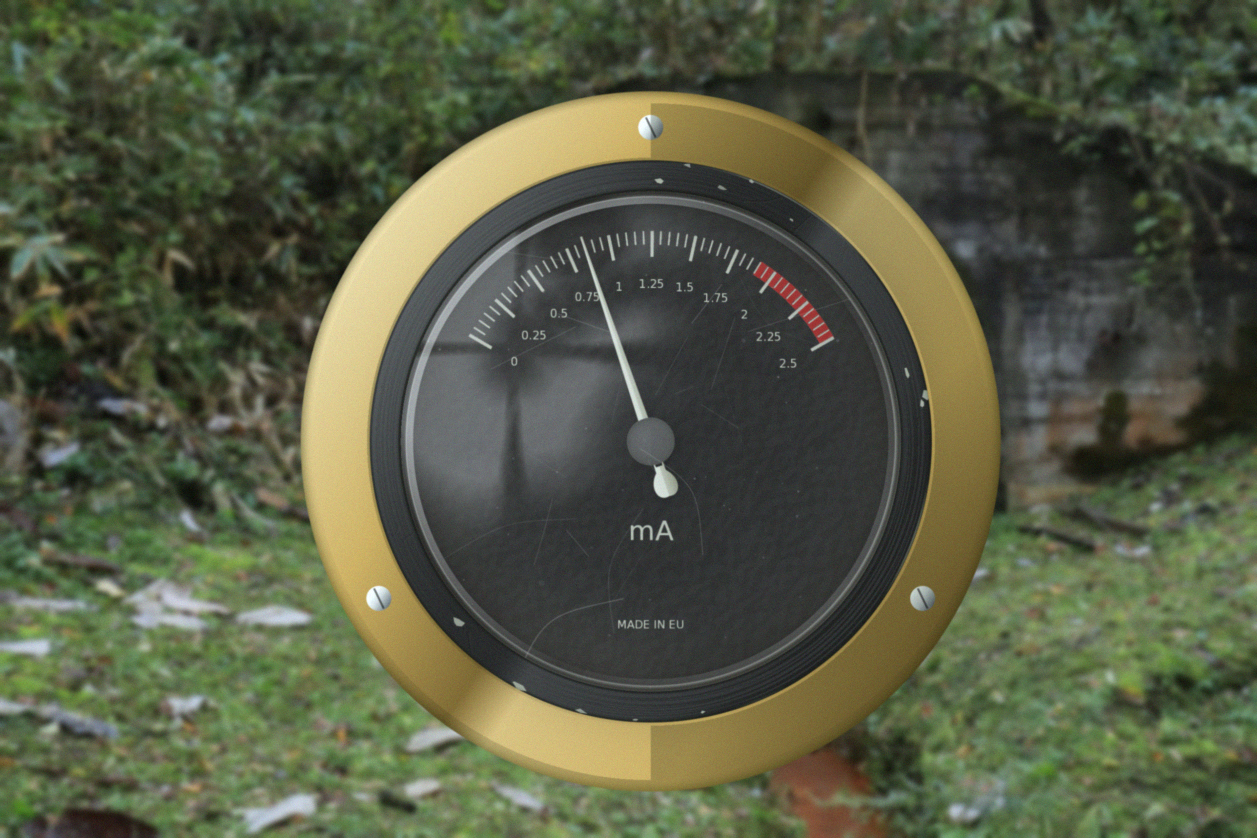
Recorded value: 0.85,mA
